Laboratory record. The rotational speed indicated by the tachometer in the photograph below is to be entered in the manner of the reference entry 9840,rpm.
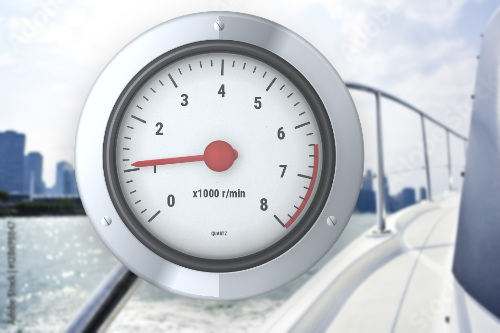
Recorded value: 1100,rpm
